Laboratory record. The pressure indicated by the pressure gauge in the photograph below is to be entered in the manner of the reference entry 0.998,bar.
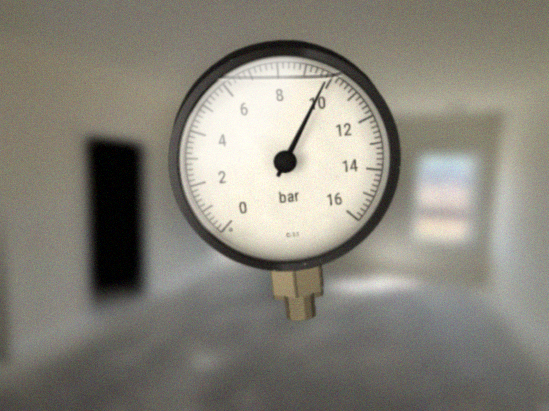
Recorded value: 9.8,bar
